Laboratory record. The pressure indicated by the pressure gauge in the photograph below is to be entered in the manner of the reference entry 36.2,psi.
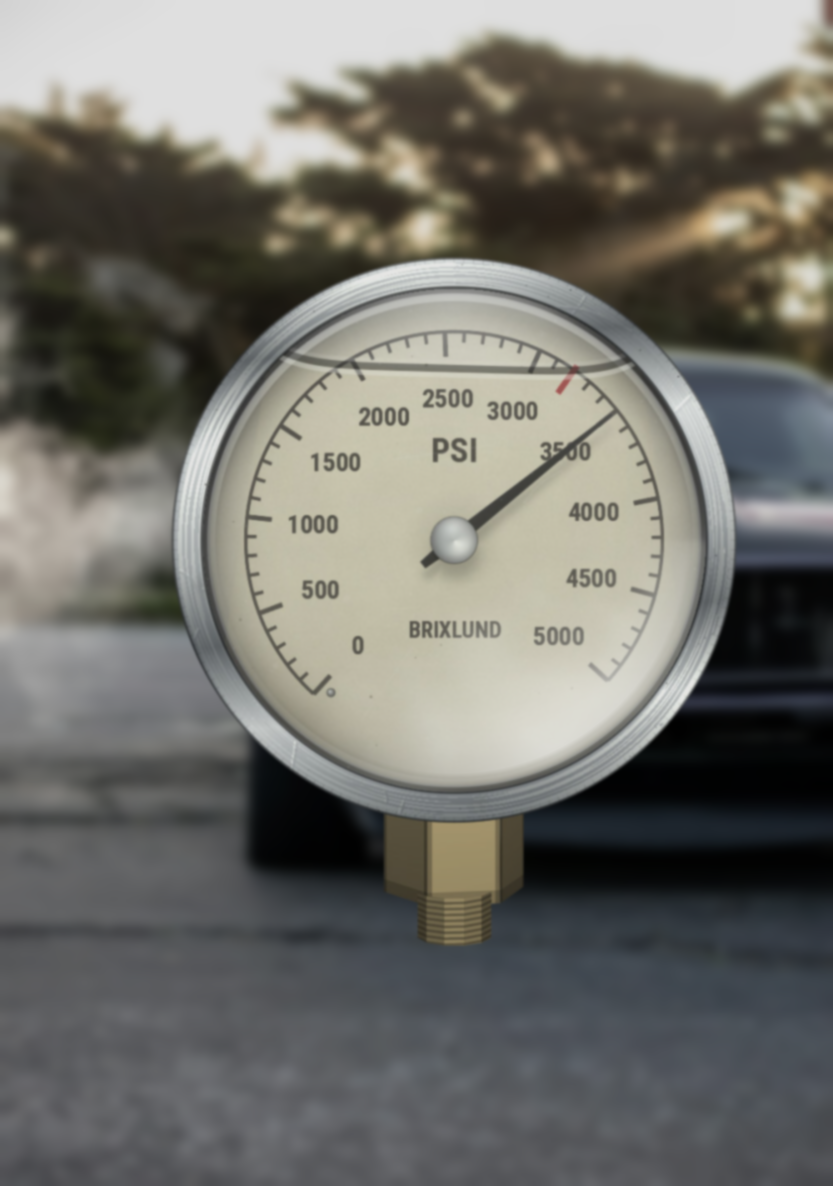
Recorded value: 3500,psi
